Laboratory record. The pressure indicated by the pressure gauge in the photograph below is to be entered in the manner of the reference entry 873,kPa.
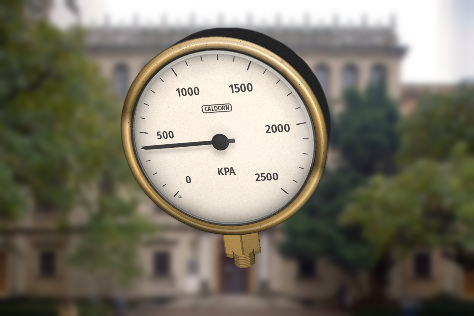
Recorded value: 400,kPa
